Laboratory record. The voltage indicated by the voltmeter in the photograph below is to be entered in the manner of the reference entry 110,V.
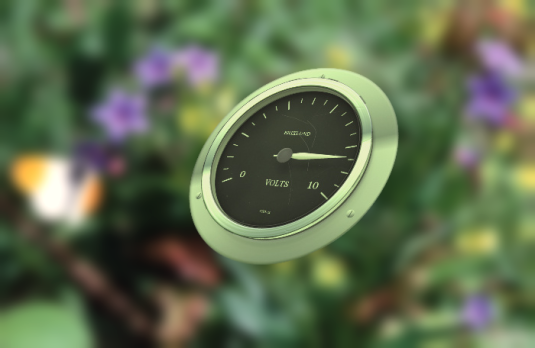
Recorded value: 8.5,V
